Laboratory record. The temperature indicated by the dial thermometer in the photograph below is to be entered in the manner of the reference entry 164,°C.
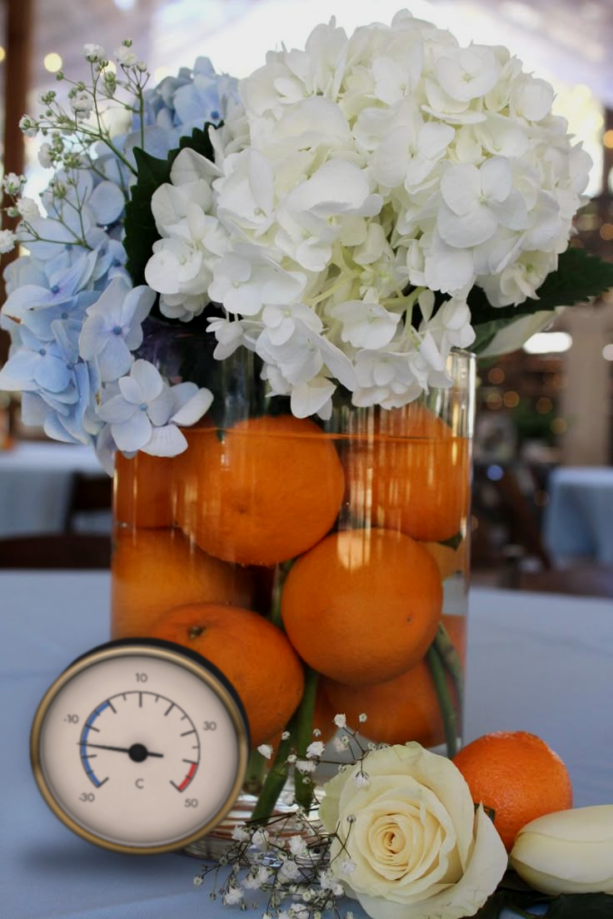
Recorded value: -15,°C
